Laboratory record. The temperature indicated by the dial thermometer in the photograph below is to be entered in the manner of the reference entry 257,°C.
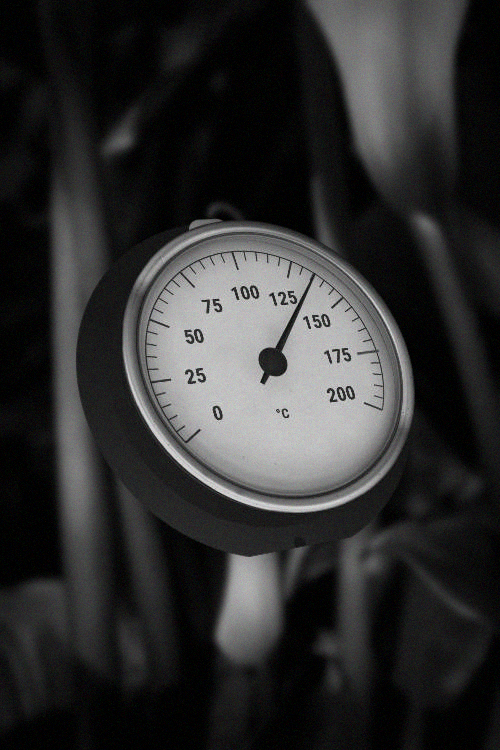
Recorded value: 135,°C
